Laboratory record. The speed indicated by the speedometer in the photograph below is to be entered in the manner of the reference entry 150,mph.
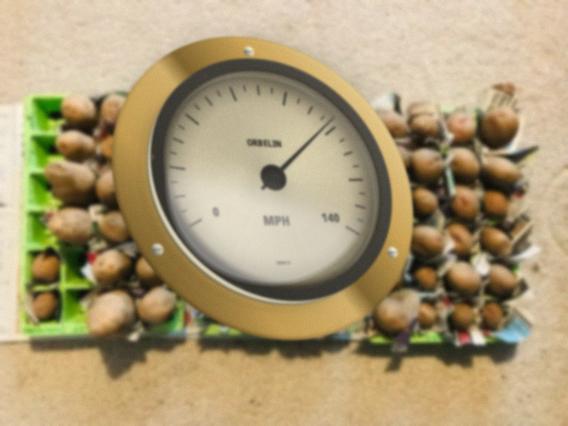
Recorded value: 97.5,mph
